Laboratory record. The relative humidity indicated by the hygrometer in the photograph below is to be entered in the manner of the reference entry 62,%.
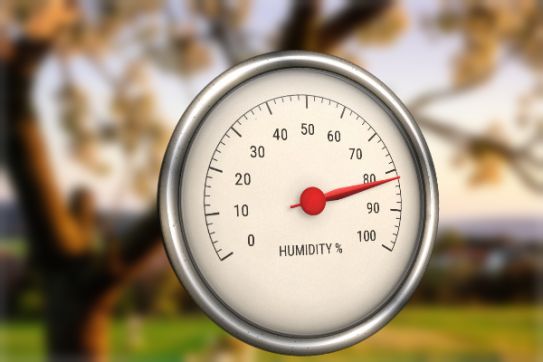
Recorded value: 82,%
